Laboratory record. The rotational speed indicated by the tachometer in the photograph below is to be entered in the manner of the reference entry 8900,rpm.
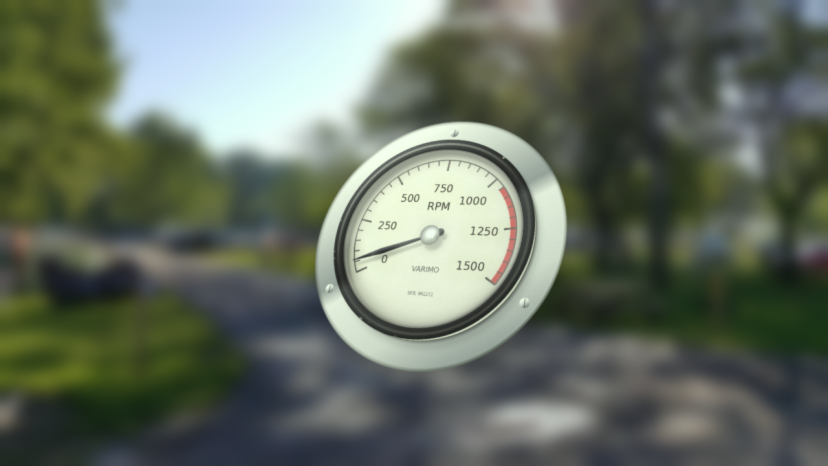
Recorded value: 50,rpm
